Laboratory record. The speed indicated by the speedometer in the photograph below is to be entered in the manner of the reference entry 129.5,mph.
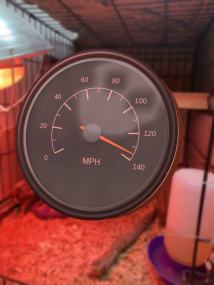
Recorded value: 135,mph
